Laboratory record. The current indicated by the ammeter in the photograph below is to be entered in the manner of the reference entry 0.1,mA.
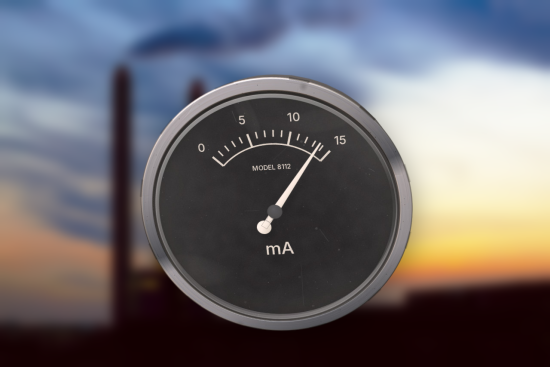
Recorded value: 13.5,mA
